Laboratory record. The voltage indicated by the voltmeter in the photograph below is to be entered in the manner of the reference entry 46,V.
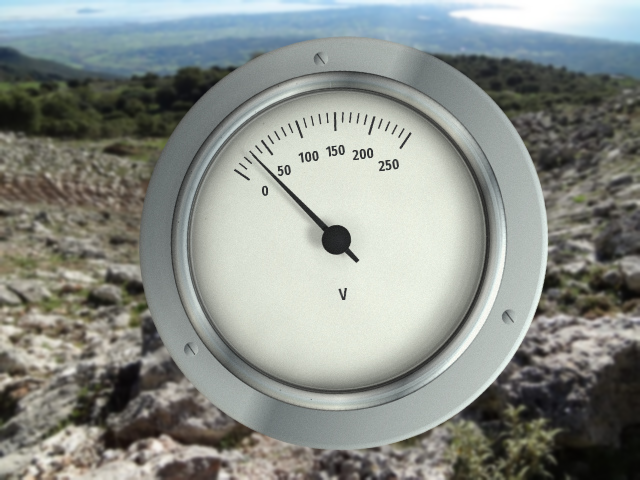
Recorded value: 30,V
